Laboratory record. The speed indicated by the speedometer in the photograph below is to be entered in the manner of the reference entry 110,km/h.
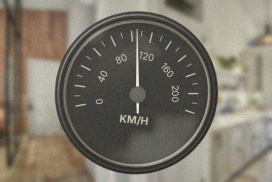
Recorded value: 105,km/h
